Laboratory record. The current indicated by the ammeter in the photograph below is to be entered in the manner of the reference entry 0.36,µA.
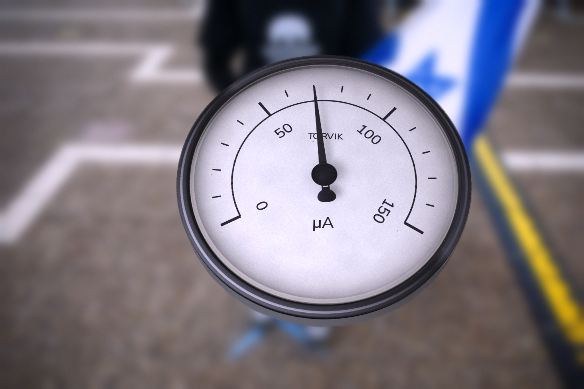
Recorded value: 70,µA
